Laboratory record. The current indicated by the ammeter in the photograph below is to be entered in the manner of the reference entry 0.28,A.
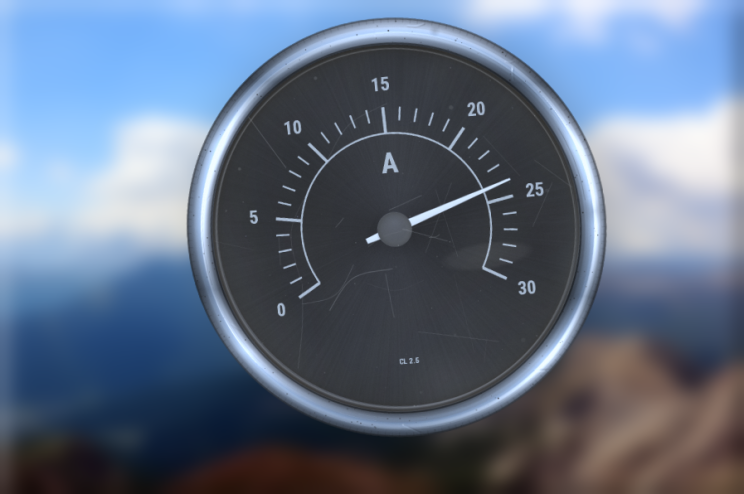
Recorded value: 24,A
